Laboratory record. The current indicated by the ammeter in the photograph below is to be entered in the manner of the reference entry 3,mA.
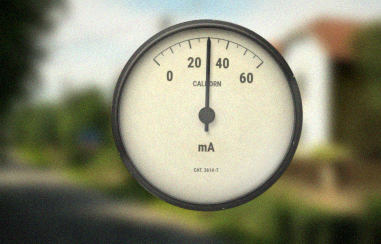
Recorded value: 30,mA
